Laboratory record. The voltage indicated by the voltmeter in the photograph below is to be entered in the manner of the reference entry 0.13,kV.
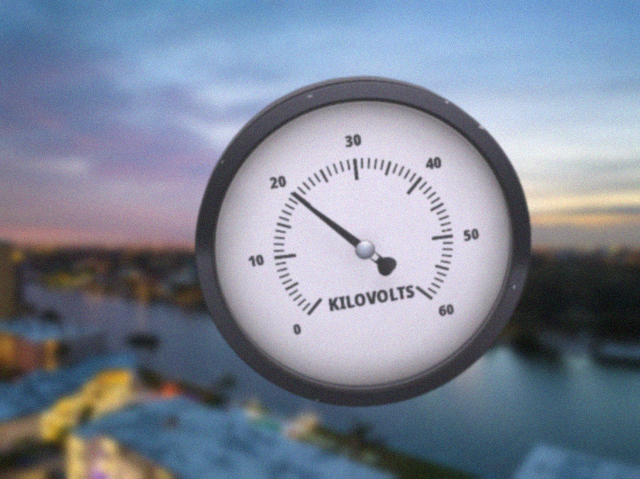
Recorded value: 20,kV
